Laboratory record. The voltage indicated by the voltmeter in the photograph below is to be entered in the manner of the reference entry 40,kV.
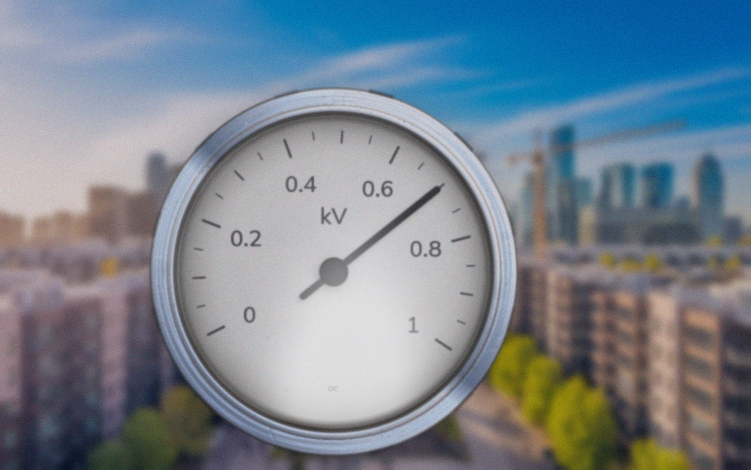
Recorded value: 0.7,kV
